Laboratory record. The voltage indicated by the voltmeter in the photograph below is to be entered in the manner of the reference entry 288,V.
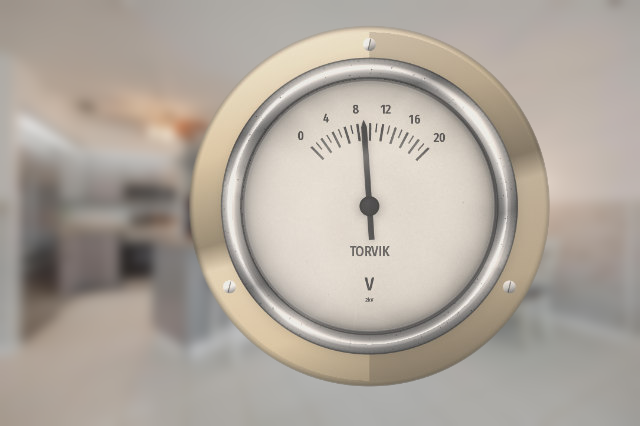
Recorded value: 9,V
